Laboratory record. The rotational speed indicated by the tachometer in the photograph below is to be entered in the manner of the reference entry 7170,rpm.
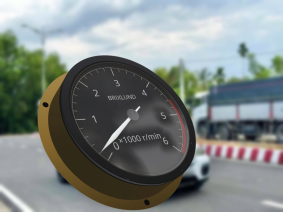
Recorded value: 200,rpm
